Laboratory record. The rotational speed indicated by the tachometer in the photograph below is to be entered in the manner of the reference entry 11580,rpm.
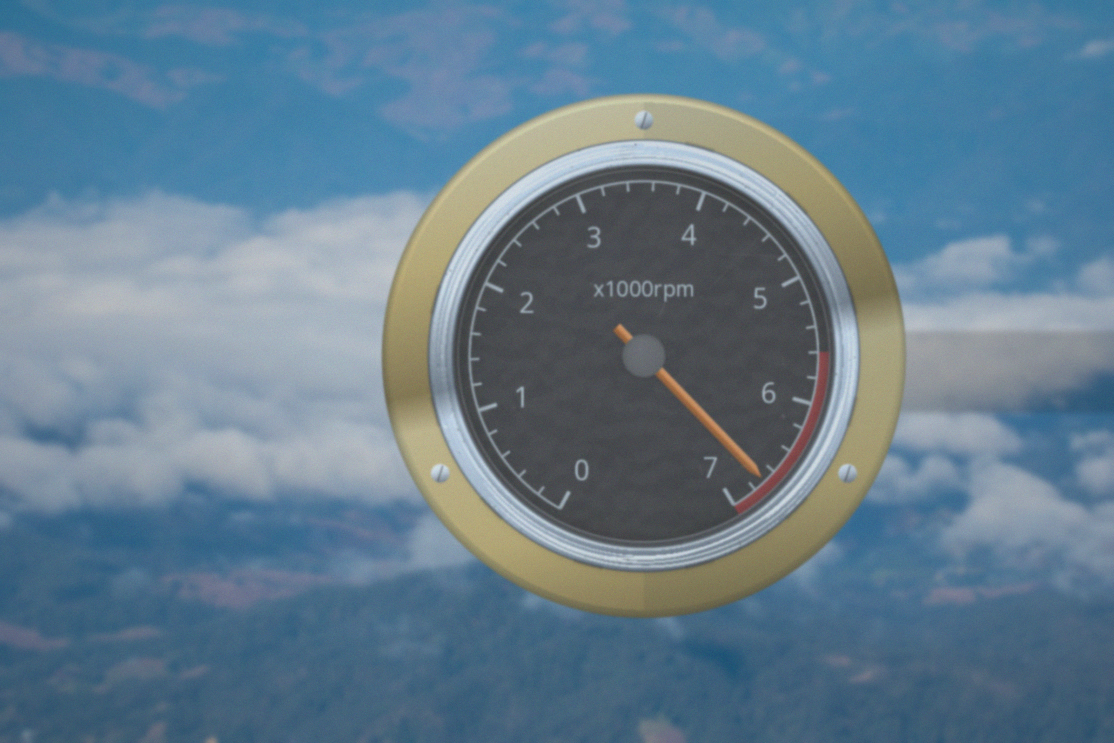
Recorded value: 6700,rpm
